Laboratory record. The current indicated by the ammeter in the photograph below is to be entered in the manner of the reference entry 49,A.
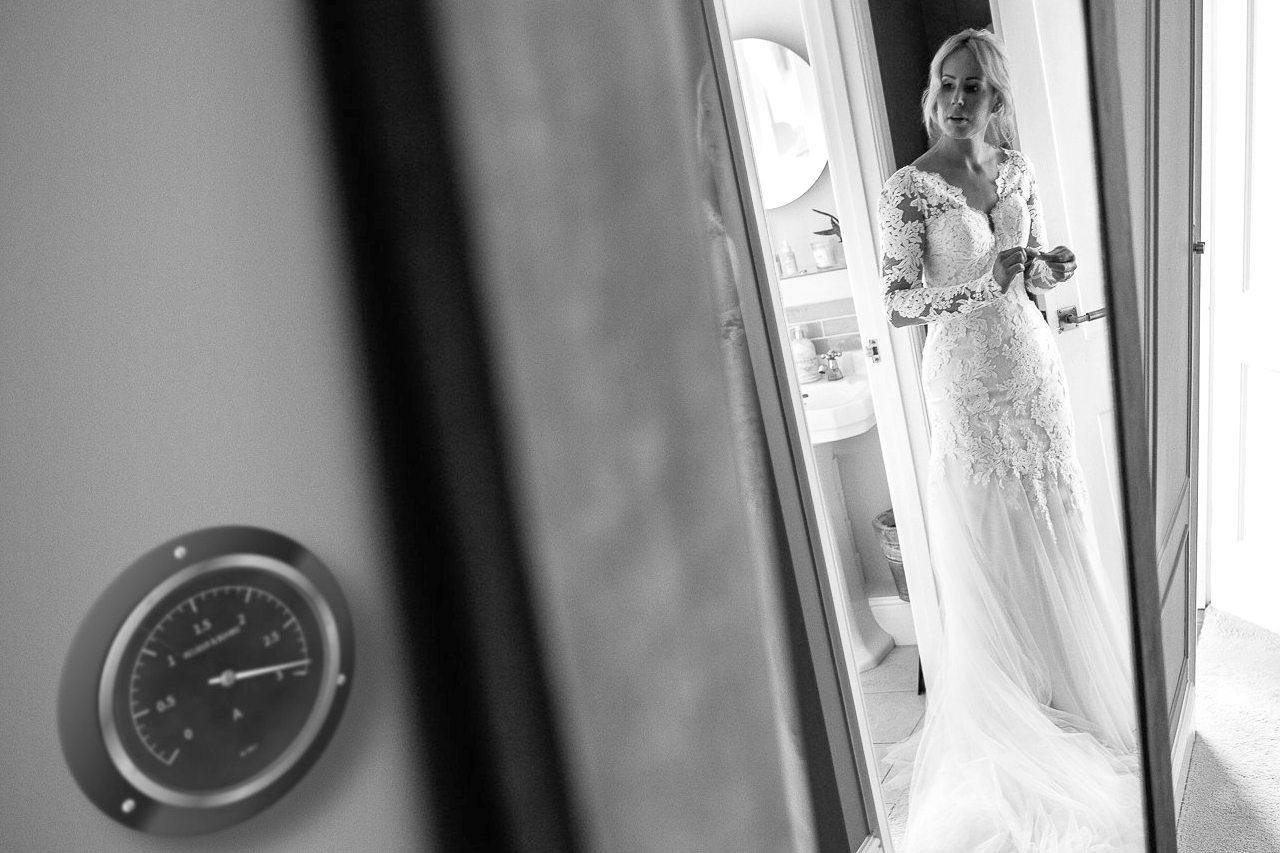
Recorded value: 2.9,A
